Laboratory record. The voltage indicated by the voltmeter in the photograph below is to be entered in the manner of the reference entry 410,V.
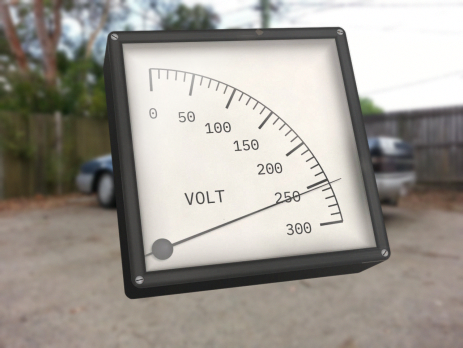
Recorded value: 255,V
